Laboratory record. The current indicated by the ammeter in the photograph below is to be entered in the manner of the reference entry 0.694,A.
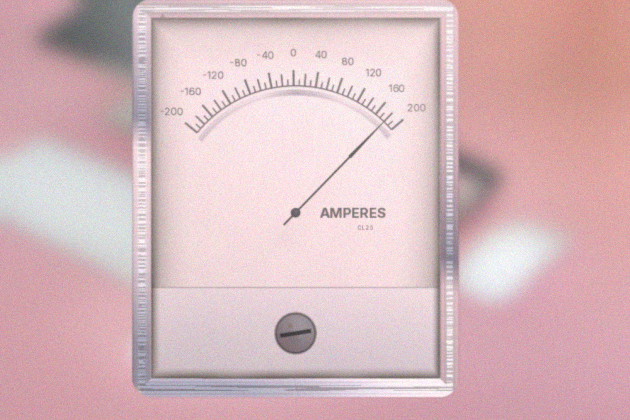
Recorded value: 180,A
